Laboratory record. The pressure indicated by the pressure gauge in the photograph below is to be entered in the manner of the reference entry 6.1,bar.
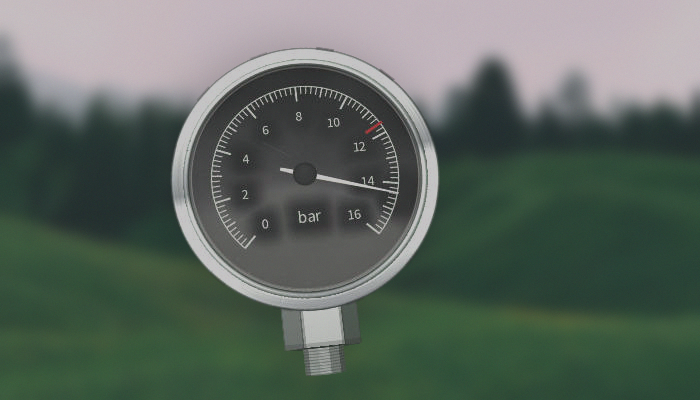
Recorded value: 14.4,bar
